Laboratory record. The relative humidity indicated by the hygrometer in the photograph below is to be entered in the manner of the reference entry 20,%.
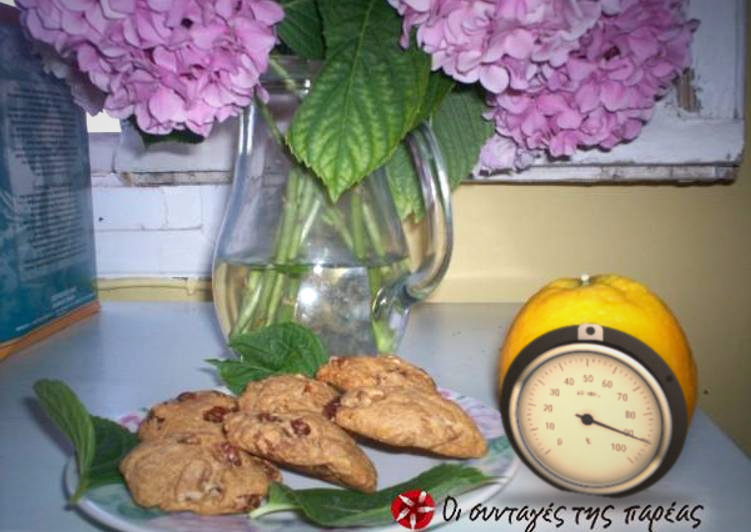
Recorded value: 90,%
